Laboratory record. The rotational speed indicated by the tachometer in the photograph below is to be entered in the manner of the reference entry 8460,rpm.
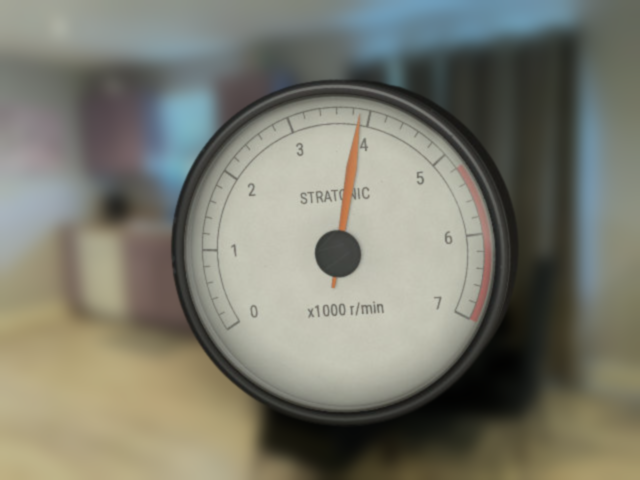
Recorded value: 3900,rpm
